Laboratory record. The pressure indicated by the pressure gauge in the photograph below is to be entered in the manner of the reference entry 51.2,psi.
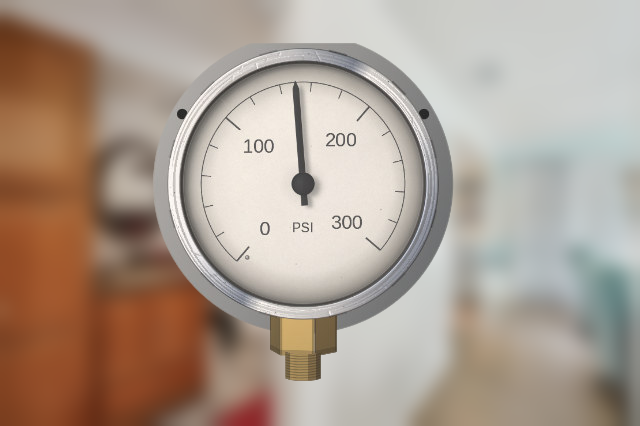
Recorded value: 150,psi
